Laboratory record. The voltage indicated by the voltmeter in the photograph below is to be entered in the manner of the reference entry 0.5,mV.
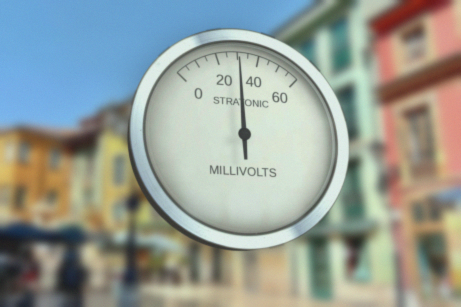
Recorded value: 30,mV
